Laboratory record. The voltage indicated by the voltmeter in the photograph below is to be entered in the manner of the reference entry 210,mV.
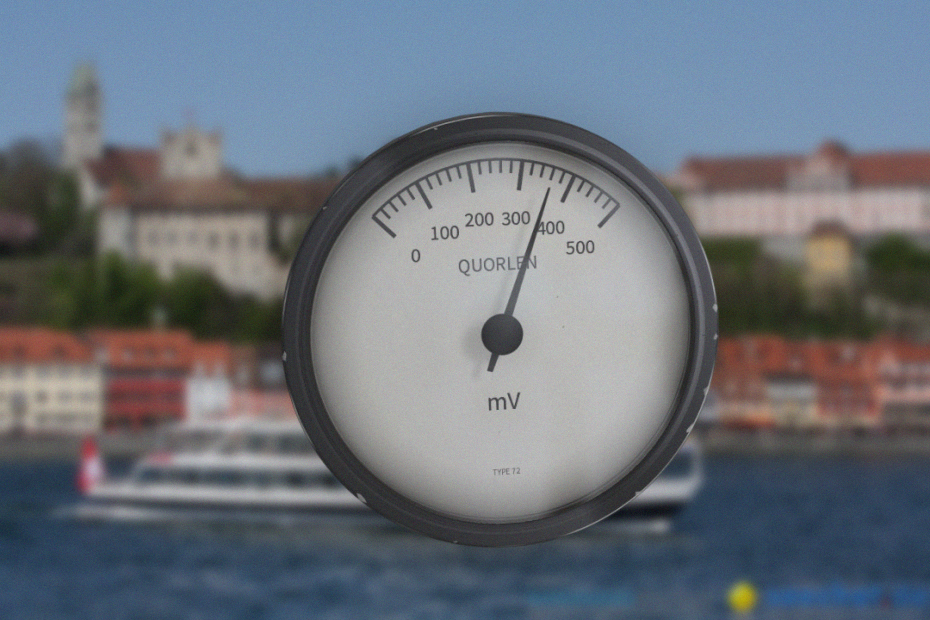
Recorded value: 360,mV
